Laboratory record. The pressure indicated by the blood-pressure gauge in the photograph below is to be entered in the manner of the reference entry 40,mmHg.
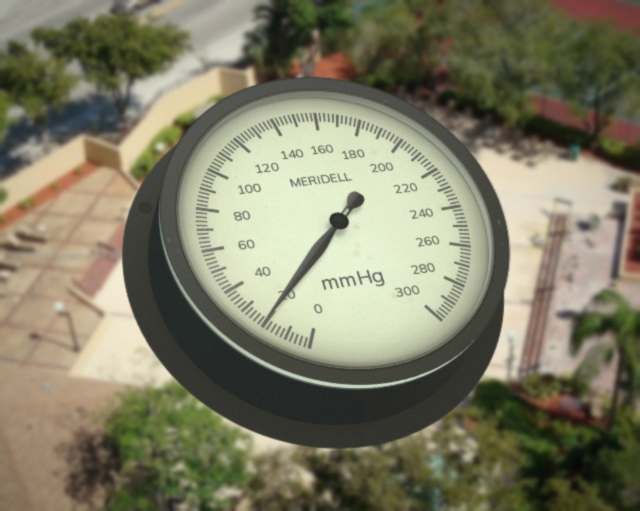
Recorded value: 20,mmHg
